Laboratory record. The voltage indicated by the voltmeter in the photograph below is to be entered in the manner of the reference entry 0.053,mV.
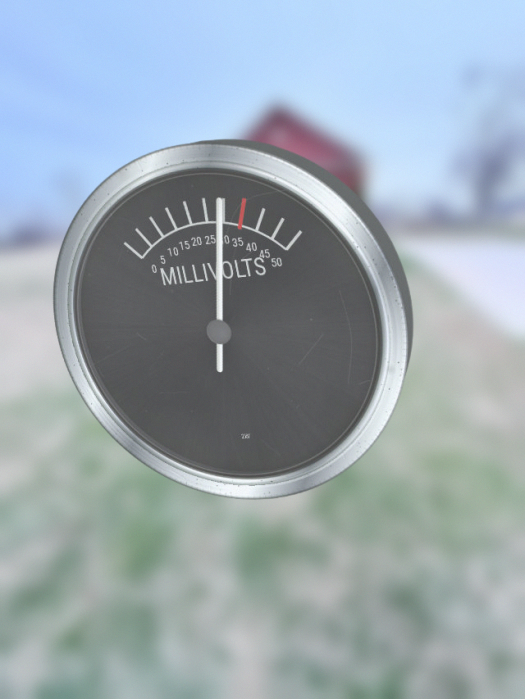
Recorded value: 30,mV
